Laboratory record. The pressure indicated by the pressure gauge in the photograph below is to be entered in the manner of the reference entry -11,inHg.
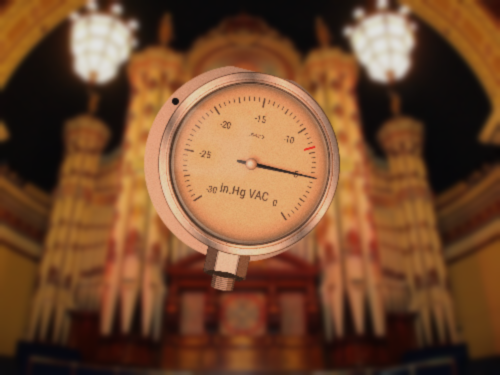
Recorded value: -5,inHg
